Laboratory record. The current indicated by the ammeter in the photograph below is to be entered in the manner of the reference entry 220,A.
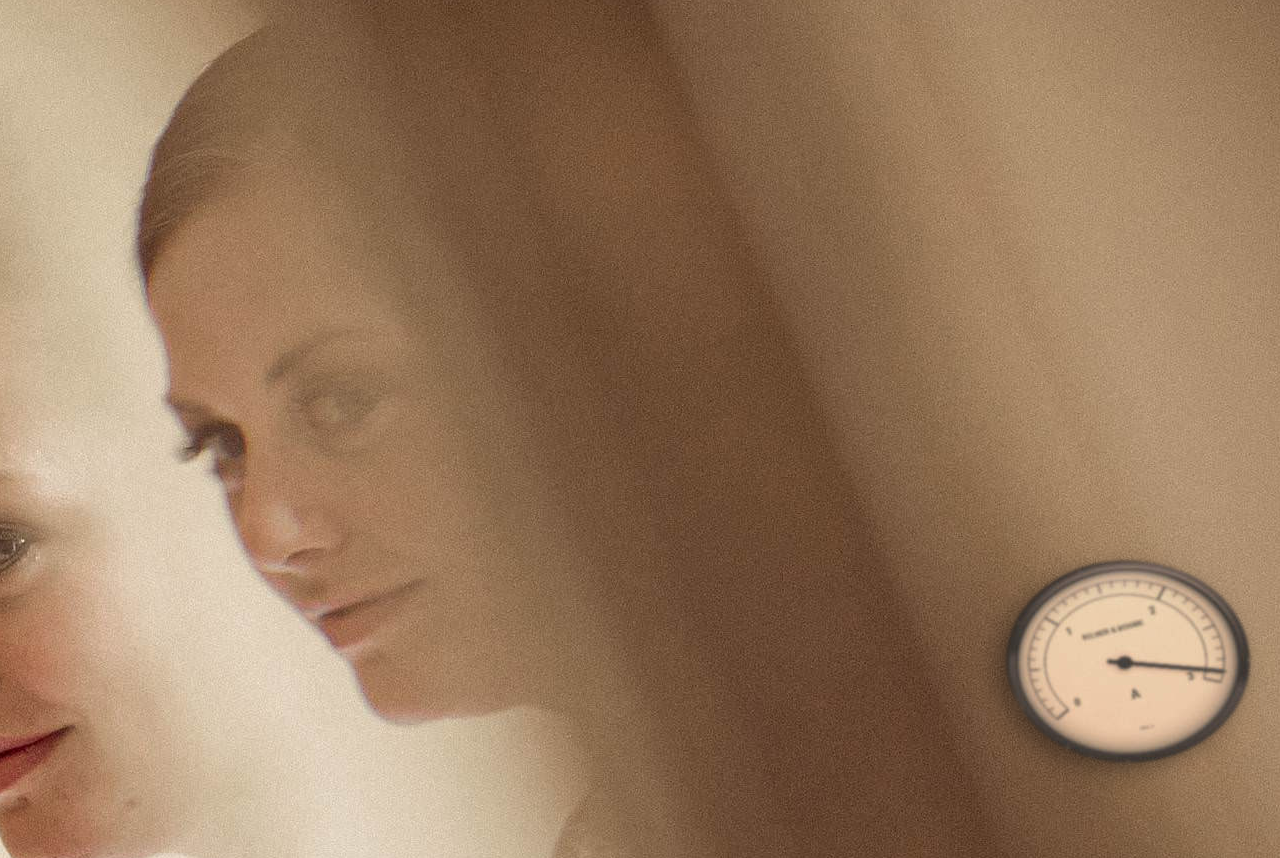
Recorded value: 2.9,A
